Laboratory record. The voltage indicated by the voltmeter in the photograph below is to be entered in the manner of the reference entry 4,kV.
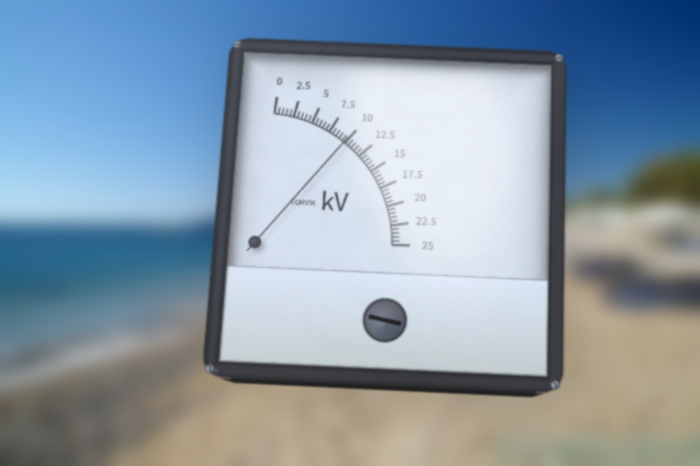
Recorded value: 10,kV
